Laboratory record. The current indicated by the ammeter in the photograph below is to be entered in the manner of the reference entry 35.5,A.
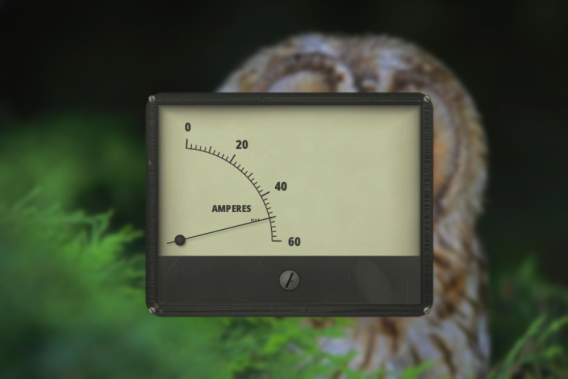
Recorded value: 50,A
